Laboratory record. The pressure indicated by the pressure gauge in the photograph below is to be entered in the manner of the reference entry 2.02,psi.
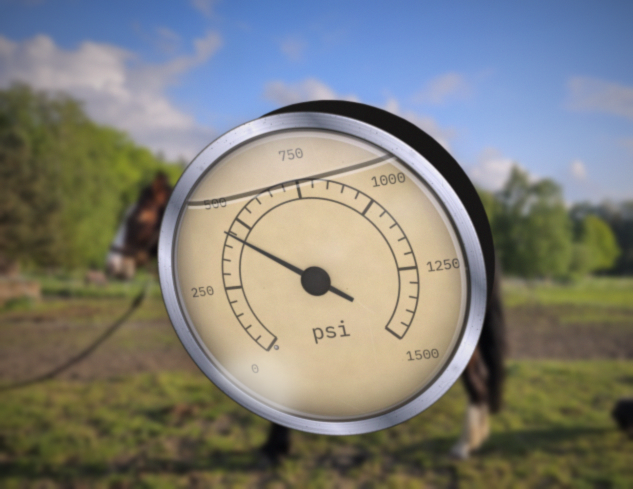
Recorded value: 450,psi
